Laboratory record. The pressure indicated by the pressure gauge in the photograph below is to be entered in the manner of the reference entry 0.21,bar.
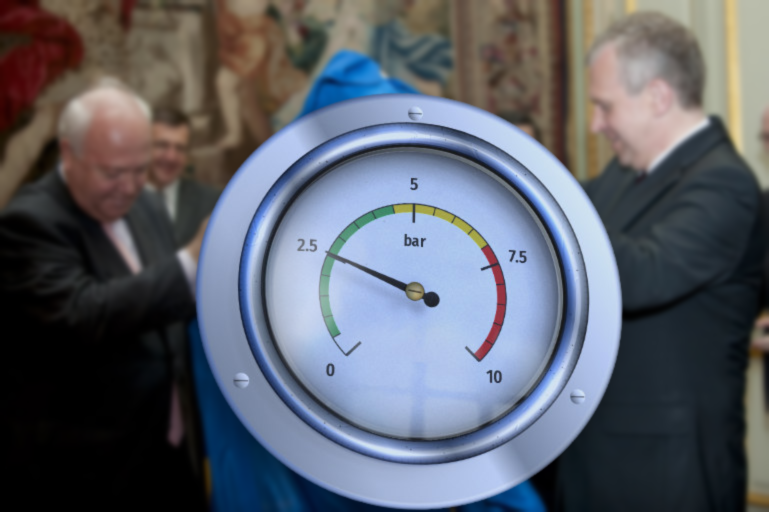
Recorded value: 2.5,bar
